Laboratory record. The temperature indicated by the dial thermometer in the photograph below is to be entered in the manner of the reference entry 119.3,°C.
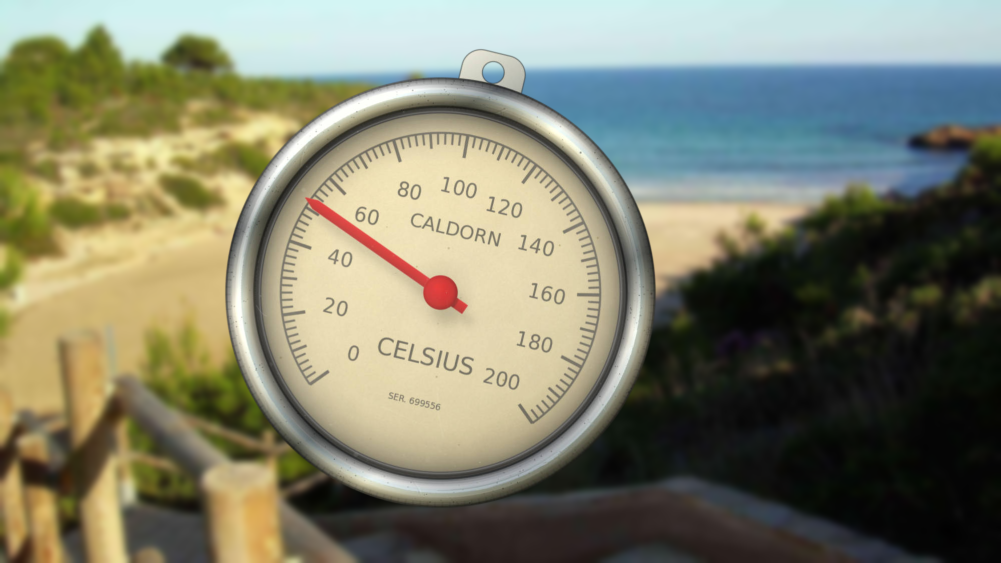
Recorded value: 52,°C
